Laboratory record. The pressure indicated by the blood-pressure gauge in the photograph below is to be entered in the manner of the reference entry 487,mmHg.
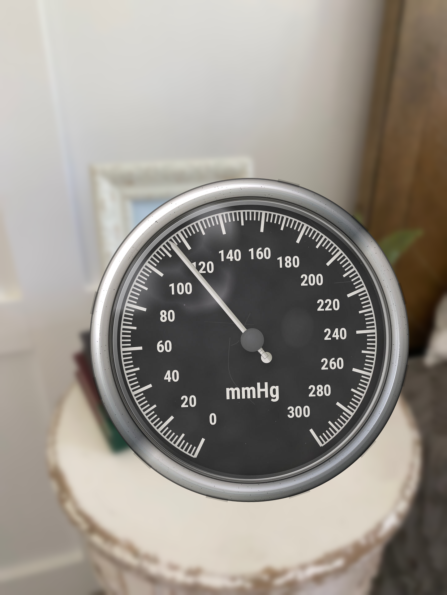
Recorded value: 114,mmHg
